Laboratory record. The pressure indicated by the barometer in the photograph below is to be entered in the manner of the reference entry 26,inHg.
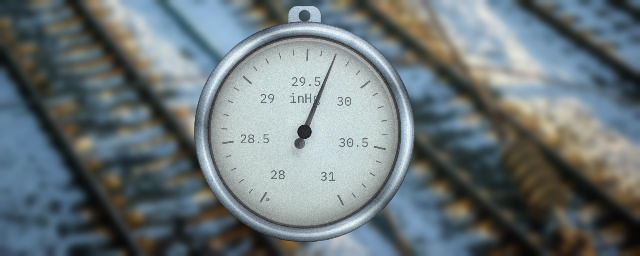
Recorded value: 29.7,inHg
